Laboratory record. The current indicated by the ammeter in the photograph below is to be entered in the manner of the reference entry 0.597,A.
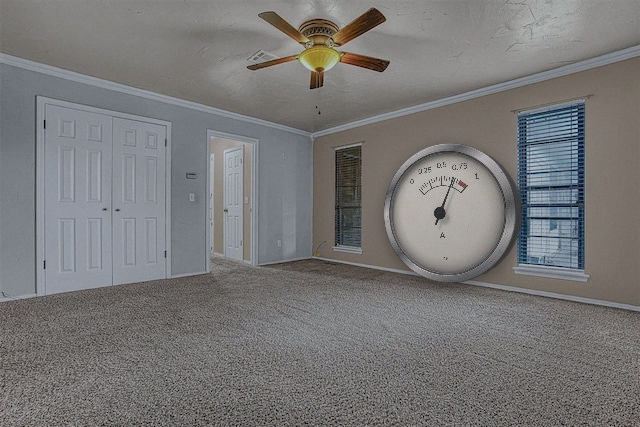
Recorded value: 0.75,A
